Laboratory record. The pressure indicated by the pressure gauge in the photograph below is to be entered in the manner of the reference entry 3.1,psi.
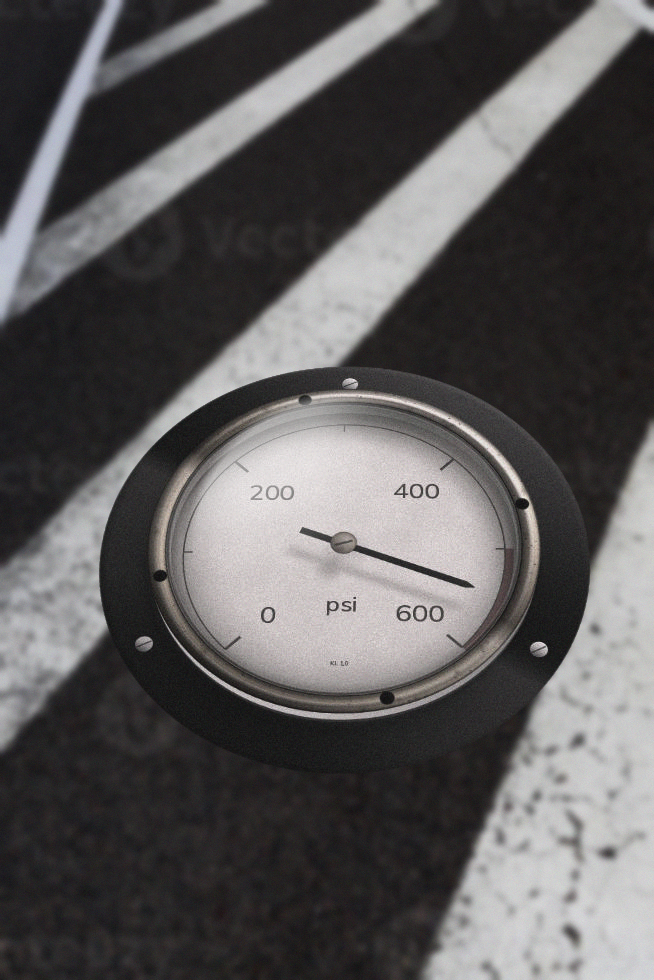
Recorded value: 550,psi
